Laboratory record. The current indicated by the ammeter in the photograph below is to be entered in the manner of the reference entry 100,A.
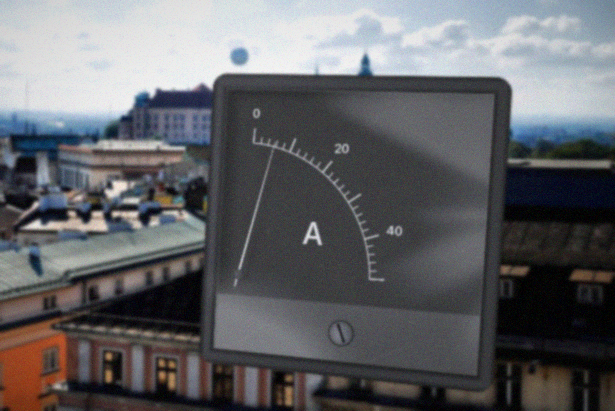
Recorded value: 6,A
